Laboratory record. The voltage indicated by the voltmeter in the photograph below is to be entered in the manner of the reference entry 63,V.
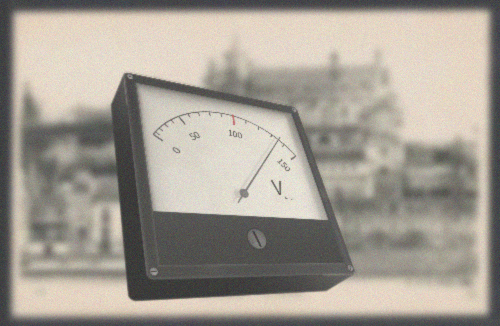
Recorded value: 135,V
